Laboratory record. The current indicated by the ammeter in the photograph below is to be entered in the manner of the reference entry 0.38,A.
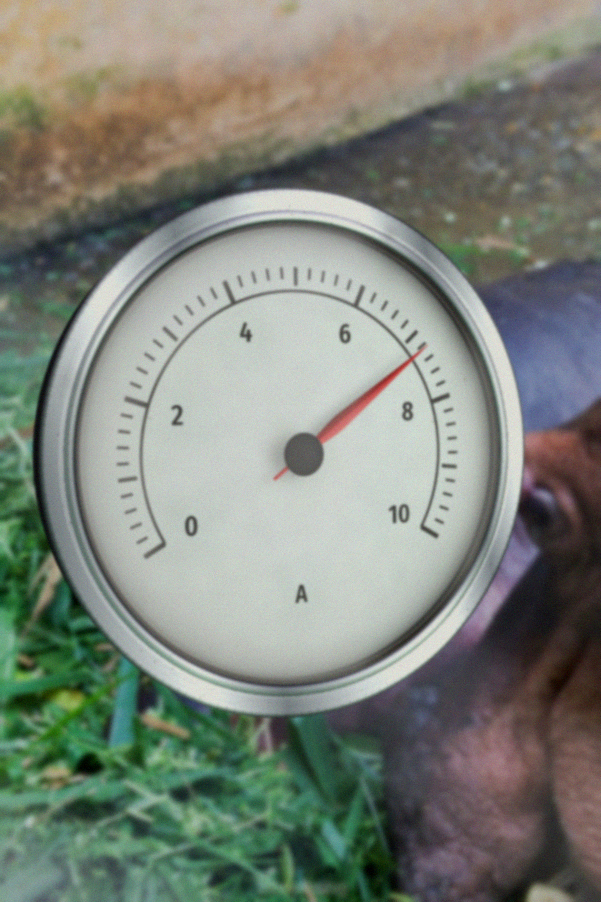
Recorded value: 7.2,A
